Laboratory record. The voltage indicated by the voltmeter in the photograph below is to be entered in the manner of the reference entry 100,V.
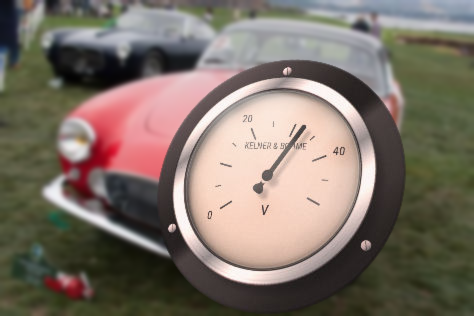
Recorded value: 32.5,V
